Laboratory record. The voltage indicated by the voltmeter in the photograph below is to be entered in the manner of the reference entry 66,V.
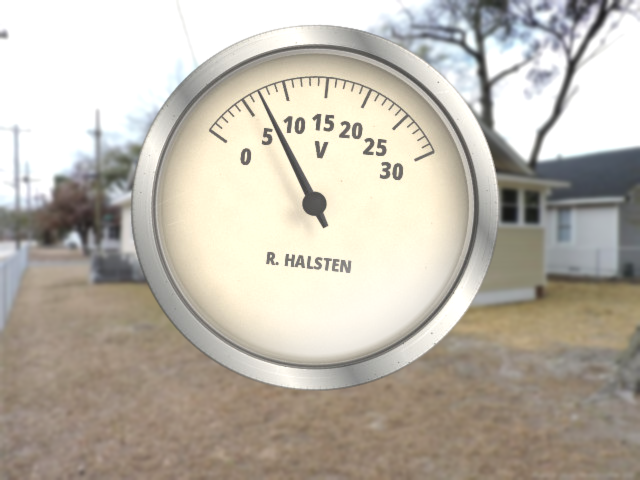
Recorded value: 7,V
